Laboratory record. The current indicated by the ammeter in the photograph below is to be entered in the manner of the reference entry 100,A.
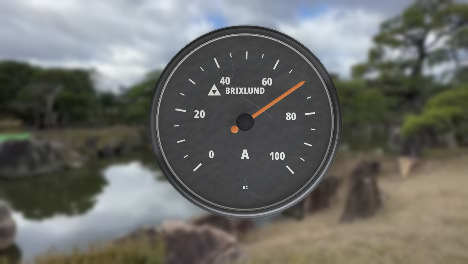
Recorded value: 70,A
